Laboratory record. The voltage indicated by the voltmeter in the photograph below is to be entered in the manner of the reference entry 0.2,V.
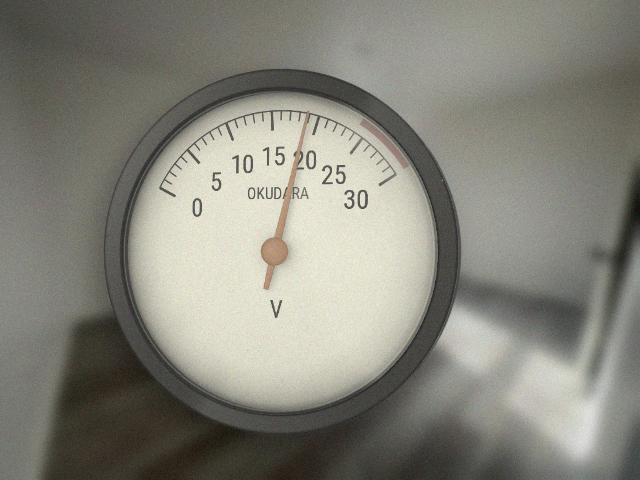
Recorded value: 19,V
